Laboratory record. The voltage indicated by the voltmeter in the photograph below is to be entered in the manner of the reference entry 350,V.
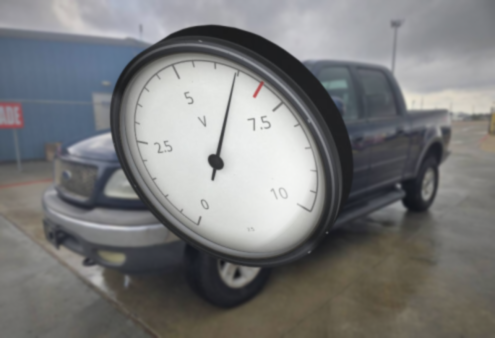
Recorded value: 6.5,V
